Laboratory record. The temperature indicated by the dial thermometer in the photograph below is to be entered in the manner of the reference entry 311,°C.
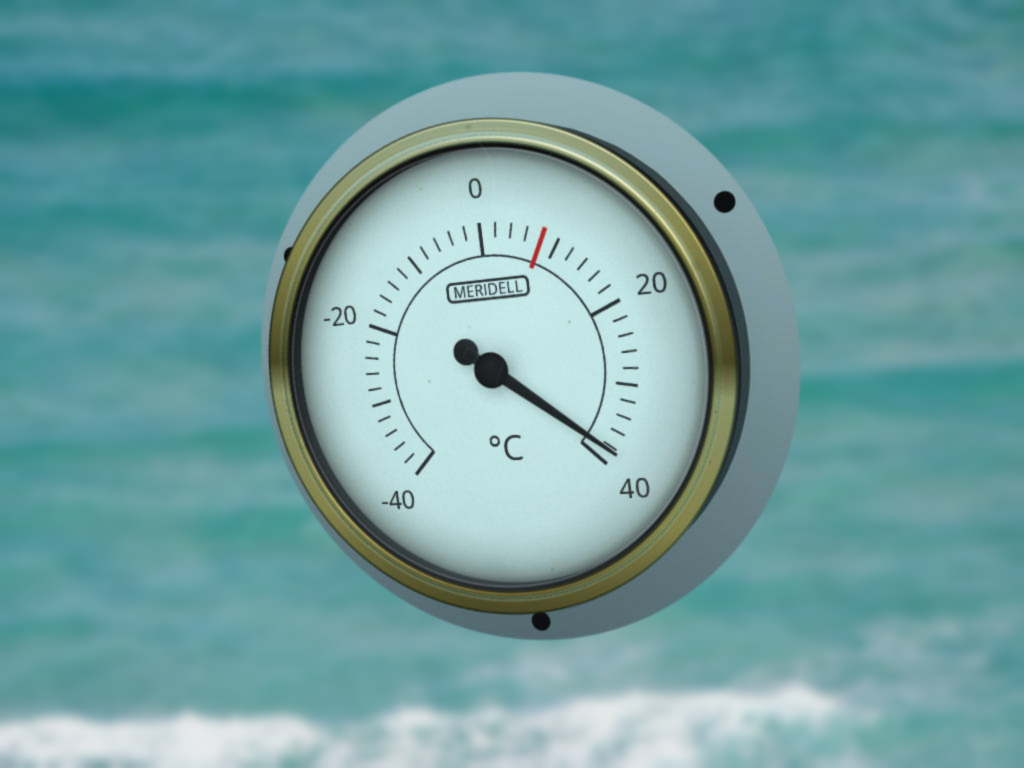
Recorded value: 38,°C
